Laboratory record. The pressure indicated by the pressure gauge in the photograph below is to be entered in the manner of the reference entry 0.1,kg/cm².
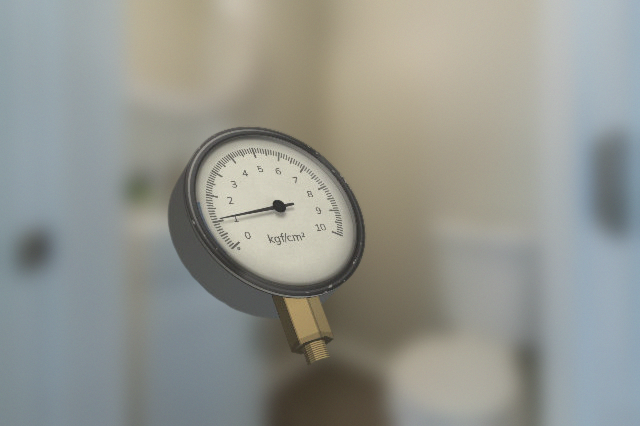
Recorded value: 1,kg/cm²
